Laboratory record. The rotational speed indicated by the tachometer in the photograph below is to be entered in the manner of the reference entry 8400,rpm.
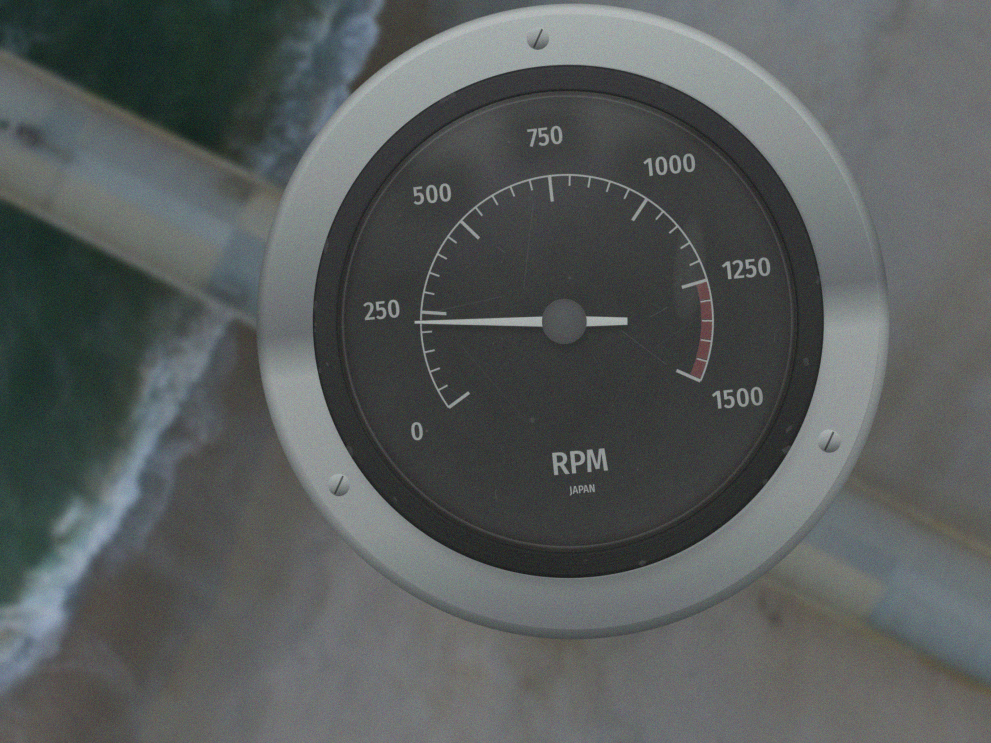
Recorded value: 225,rpm
